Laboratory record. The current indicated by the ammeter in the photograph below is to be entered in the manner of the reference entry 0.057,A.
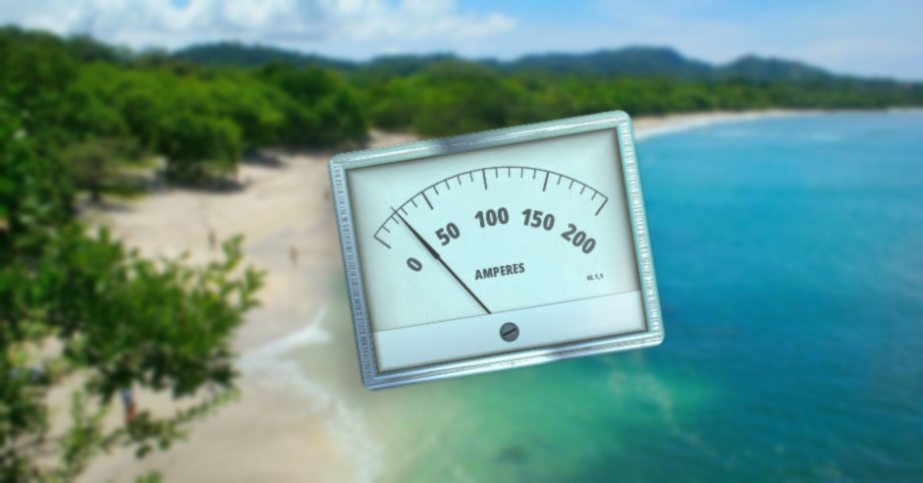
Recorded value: 25,A
